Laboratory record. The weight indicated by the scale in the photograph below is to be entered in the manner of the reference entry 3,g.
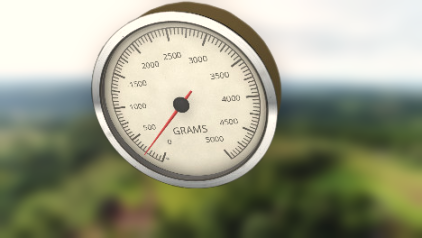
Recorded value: 250,g
